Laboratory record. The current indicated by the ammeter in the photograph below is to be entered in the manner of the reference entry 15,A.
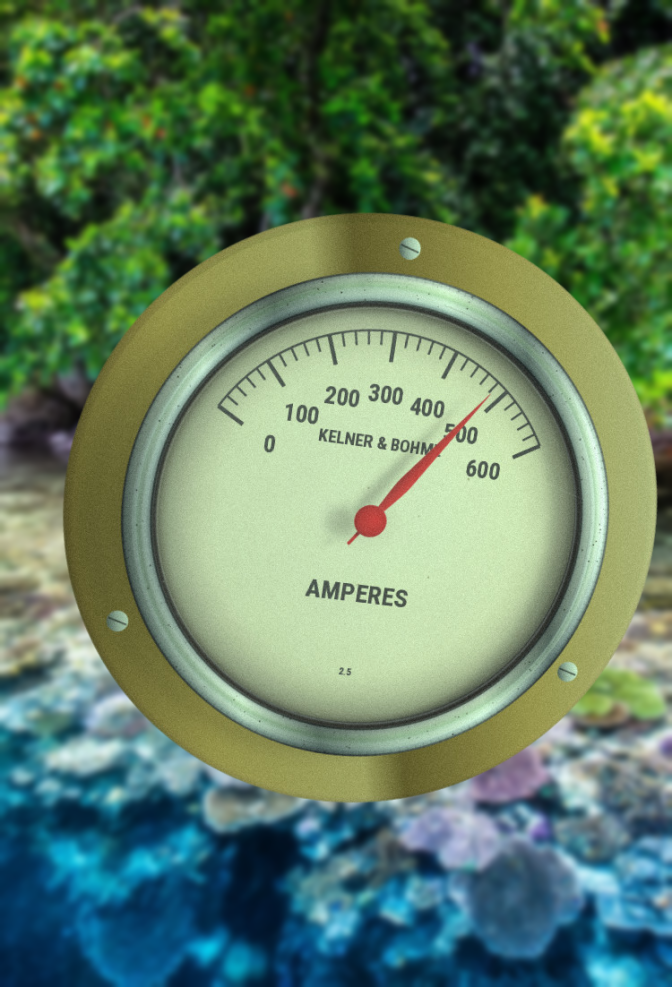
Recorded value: 480,A
